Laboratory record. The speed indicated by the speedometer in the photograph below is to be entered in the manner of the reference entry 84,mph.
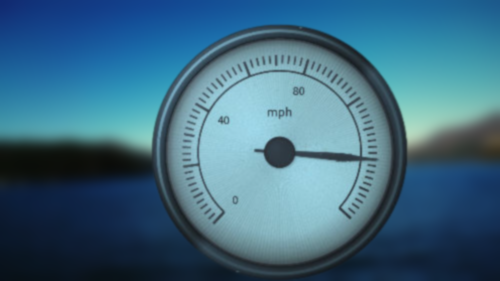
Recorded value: 120,mph
